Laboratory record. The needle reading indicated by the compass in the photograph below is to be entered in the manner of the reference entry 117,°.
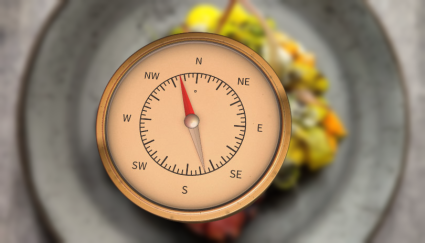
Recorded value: 340,°
